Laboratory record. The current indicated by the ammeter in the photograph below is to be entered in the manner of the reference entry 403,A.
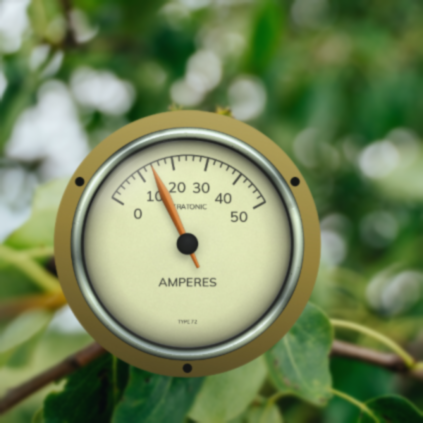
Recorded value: 14,A
